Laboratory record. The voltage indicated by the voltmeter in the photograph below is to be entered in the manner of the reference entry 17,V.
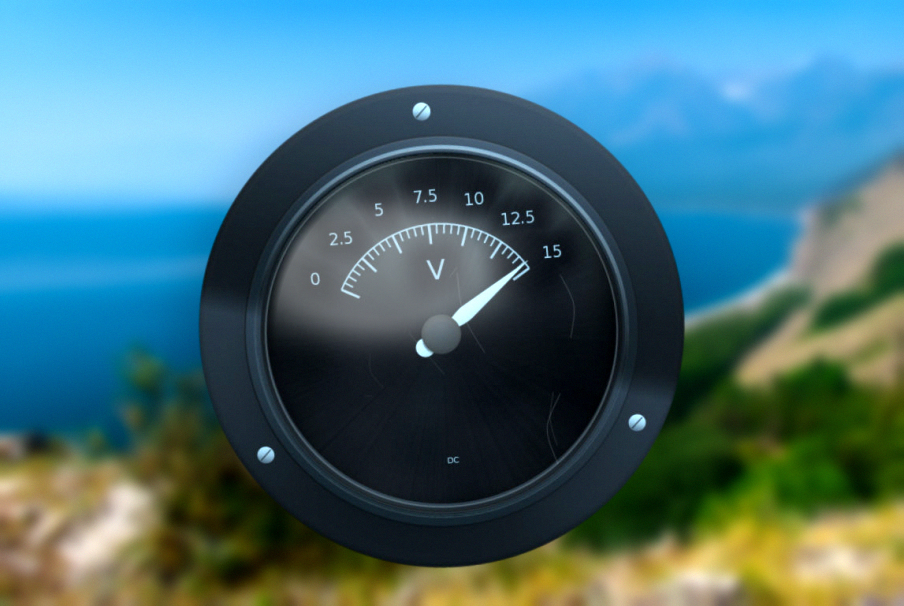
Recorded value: 14.5,V
